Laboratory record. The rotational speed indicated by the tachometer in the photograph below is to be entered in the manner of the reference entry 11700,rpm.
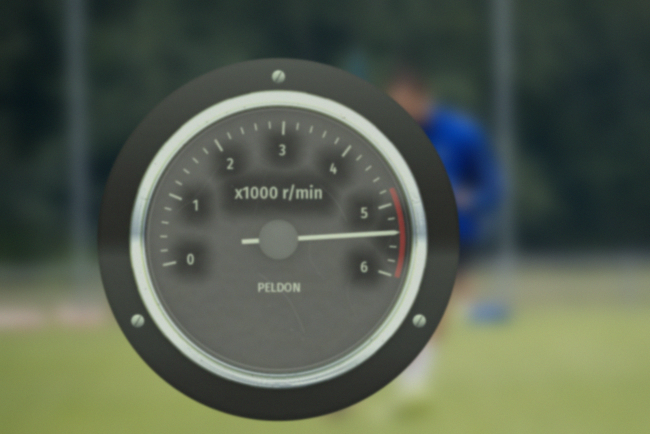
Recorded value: 5400,rpm
